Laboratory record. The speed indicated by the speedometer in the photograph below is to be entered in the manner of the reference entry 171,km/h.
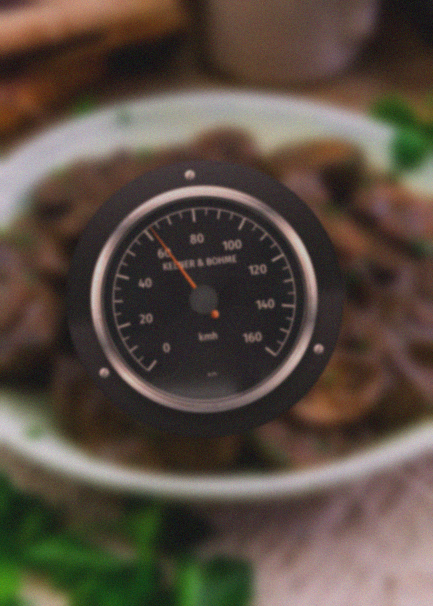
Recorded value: 62.5,km/h
